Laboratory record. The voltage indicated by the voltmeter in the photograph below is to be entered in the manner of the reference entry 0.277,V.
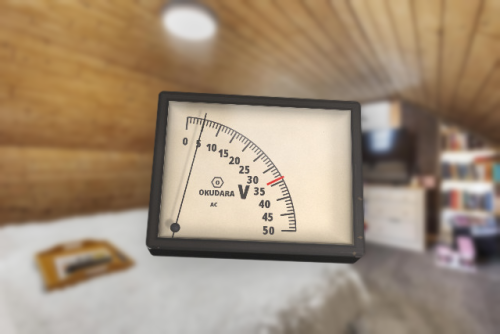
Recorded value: 5,V
